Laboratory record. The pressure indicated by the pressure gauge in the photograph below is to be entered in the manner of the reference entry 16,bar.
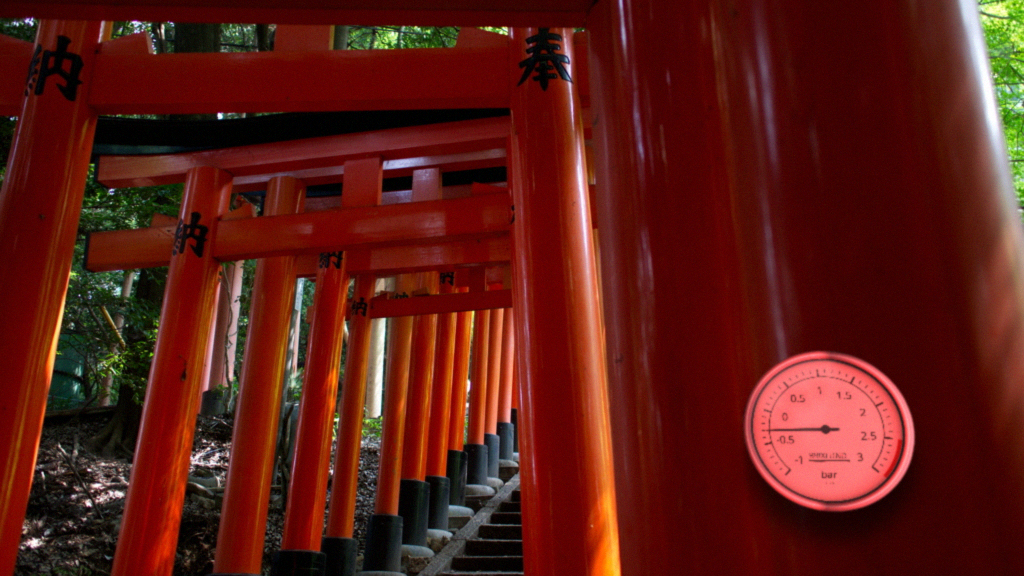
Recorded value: -0.3,bar
